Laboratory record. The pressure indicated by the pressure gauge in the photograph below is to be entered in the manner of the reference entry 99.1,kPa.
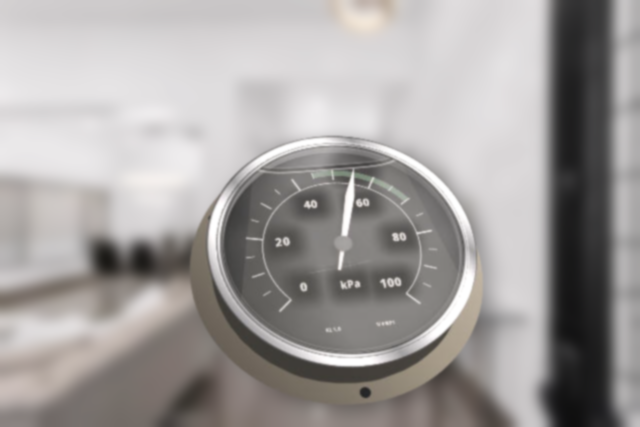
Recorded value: 55,kPa
